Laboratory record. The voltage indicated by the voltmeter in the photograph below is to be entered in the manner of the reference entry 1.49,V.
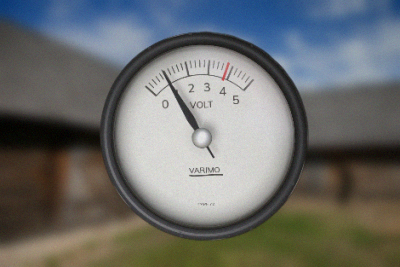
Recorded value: 1,V
